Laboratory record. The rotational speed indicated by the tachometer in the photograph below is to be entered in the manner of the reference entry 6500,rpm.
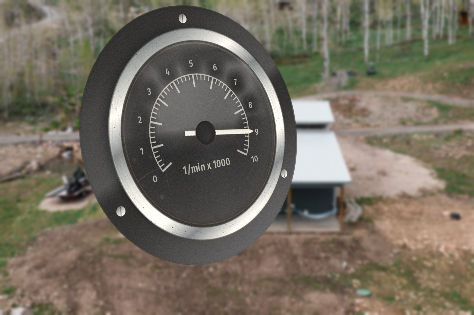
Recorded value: 9000,rpm
